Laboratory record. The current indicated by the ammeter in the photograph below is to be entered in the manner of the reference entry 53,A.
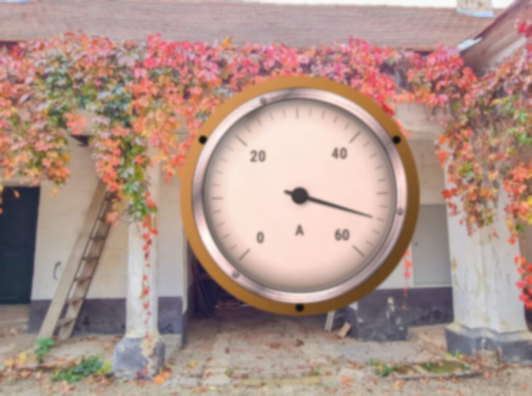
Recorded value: 54,A
